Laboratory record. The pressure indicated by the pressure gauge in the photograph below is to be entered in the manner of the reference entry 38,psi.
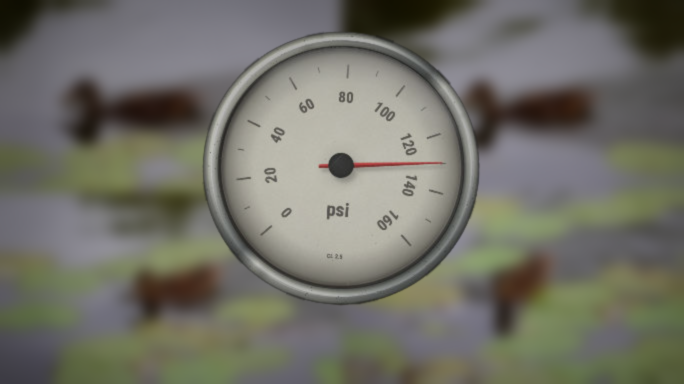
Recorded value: 130,psi
